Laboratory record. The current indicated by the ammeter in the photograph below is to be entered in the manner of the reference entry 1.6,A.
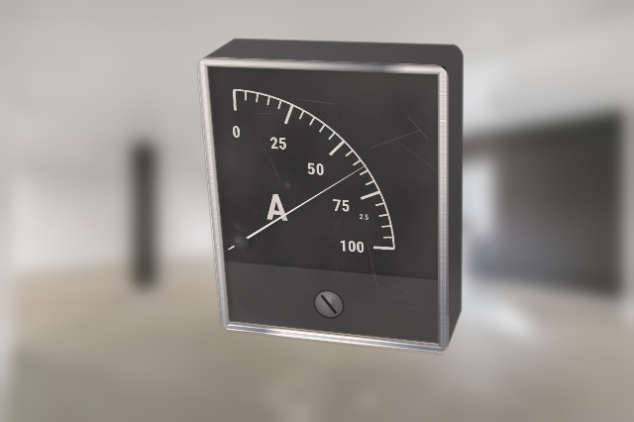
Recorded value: 62.5,A
